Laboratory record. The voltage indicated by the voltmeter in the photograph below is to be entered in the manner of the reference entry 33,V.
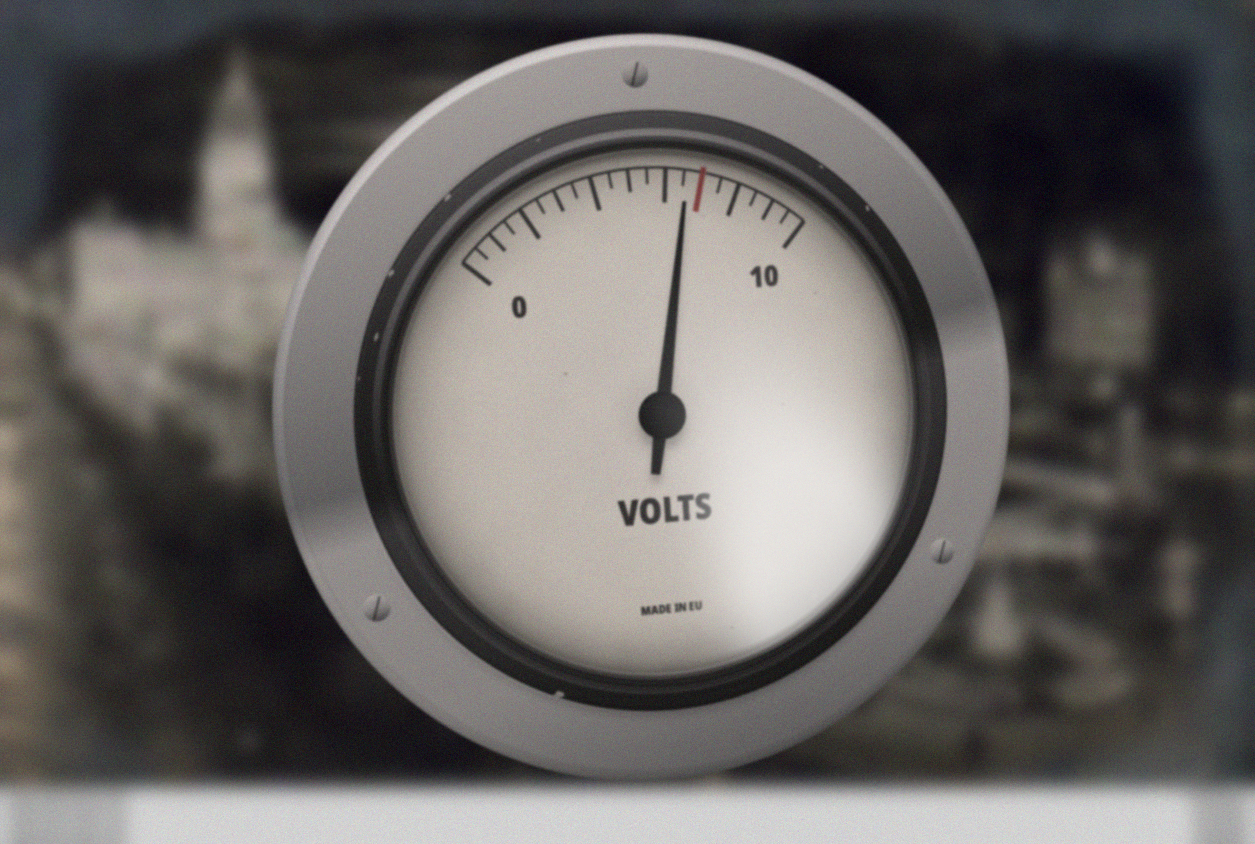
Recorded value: 6.5,V
